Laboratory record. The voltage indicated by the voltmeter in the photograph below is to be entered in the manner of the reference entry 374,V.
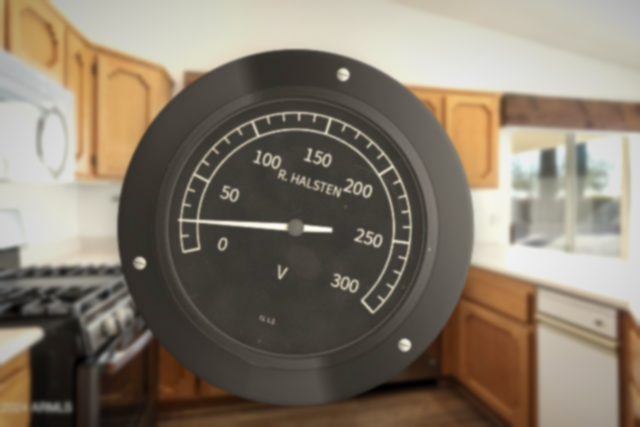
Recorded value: 20,V
